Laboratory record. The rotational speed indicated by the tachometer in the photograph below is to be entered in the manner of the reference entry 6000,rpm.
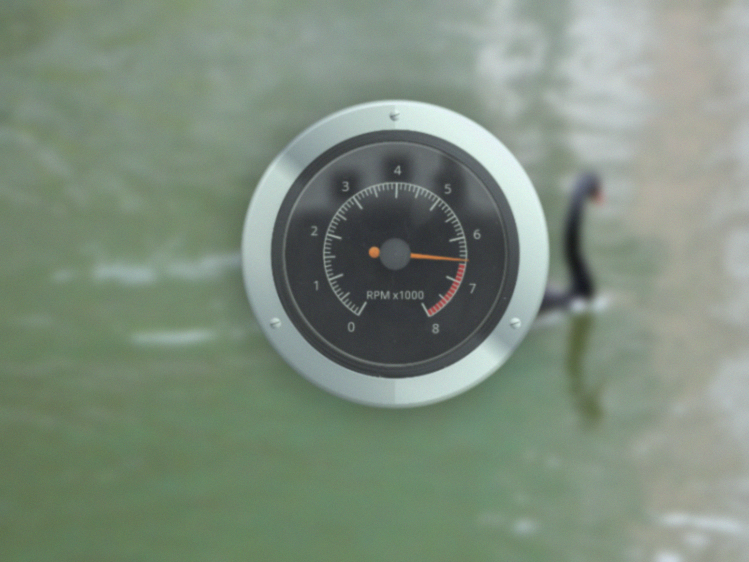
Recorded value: 6500,rpm
